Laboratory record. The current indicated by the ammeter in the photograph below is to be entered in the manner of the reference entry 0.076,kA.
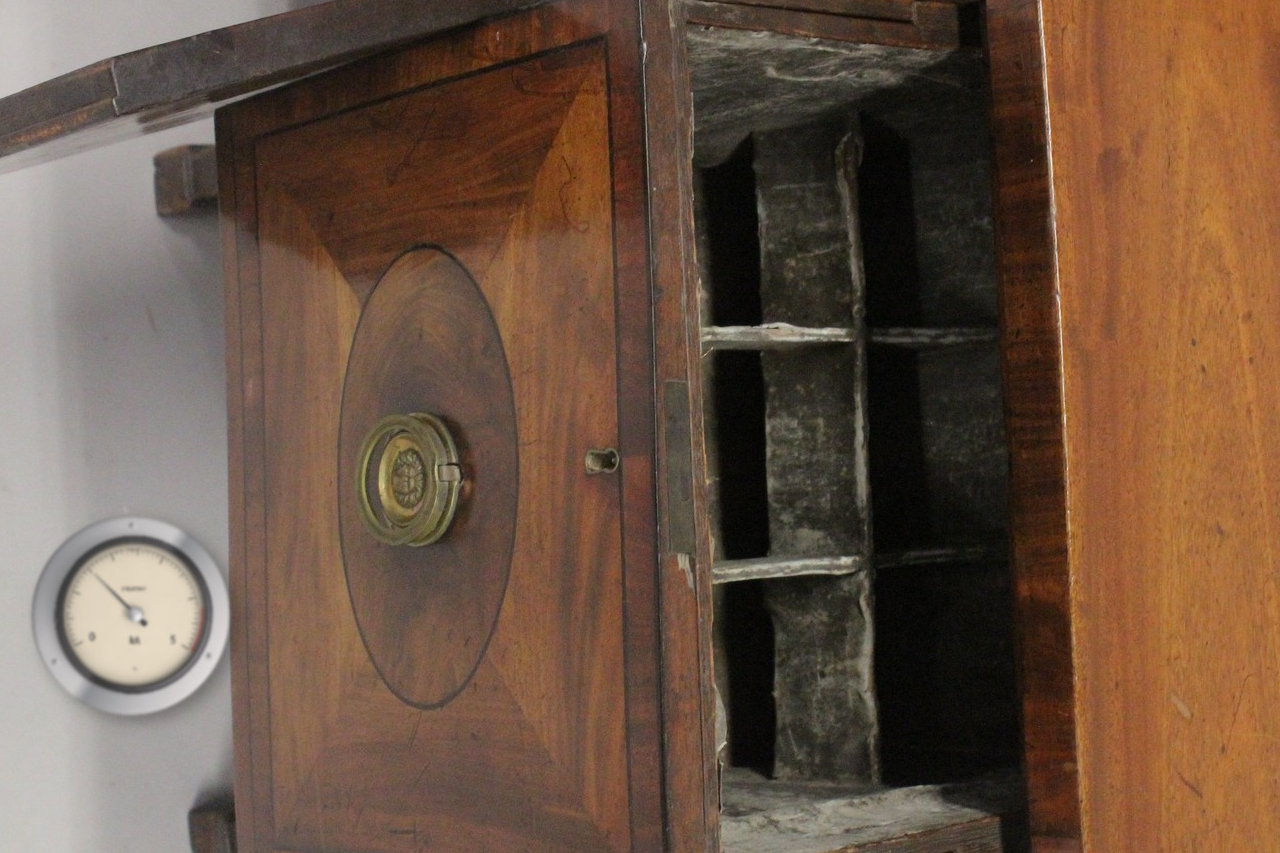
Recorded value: 1.5,kA
